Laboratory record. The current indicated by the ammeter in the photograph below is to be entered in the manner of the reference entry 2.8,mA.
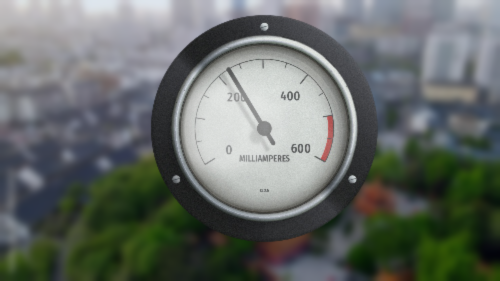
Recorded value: 225,mA
